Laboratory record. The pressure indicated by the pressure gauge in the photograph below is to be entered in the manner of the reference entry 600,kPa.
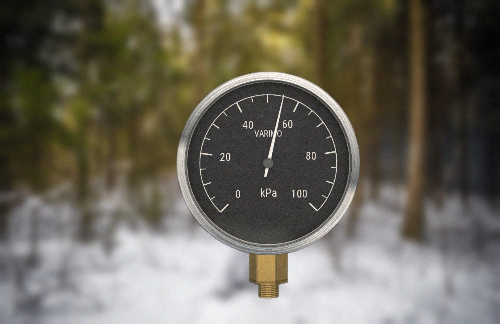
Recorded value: 55,kPa
